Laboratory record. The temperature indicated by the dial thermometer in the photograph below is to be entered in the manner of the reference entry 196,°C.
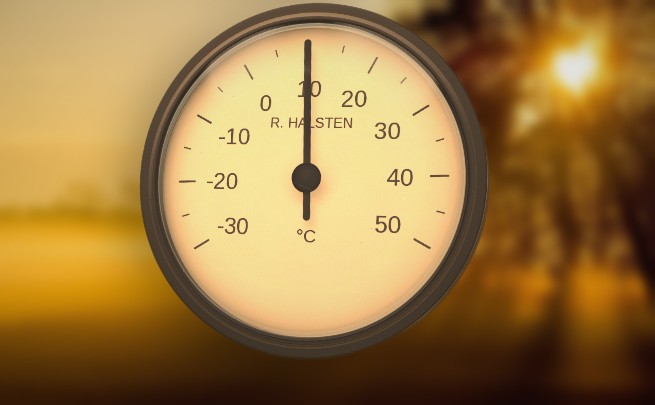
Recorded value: 10,°C
